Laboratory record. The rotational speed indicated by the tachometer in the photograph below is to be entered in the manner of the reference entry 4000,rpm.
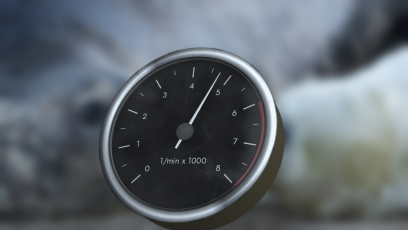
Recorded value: 4750,rpm
